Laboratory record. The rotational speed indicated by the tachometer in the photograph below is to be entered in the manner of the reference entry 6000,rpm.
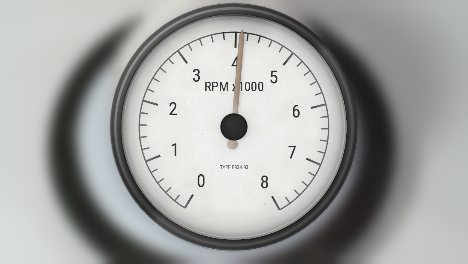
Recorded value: 4100,rpm
